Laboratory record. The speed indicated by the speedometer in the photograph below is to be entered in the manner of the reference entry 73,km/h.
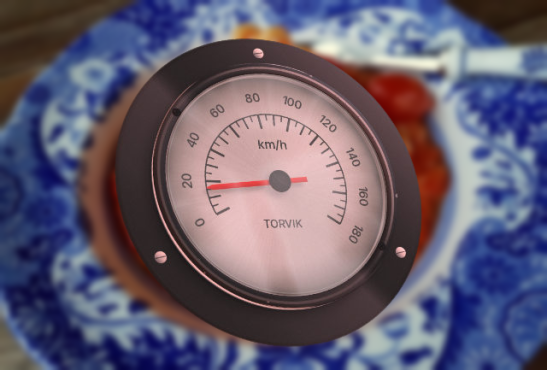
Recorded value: 15,km/h
